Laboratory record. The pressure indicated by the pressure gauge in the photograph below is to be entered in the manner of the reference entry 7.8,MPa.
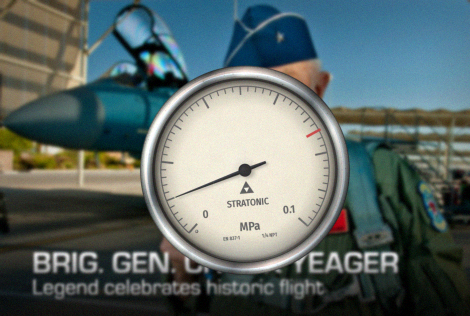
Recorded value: 0.01,MPa
